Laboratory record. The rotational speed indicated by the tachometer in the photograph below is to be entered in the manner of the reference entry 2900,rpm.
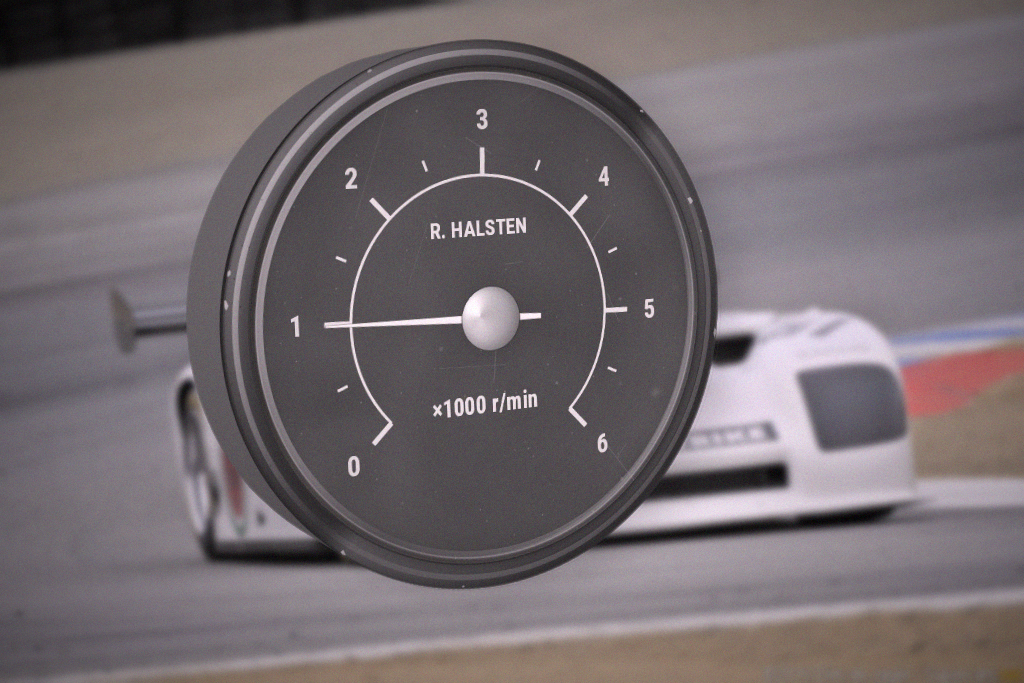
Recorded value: 1000,rpm
